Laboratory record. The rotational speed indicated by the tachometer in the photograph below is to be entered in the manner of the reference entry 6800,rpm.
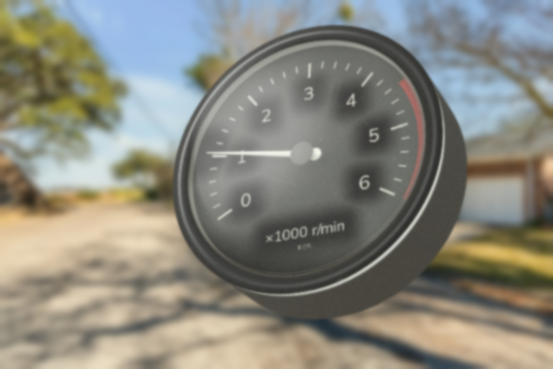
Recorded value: 1000,rpm
